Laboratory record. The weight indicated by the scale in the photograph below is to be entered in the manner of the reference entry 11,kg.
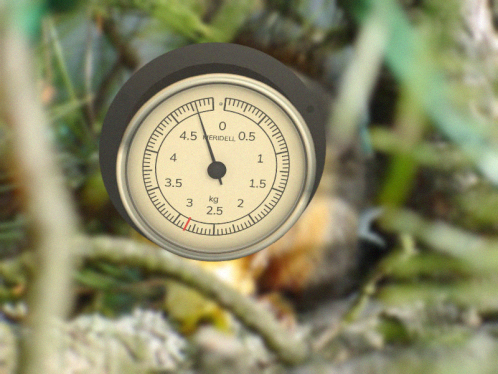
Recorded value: 4.8,kg
